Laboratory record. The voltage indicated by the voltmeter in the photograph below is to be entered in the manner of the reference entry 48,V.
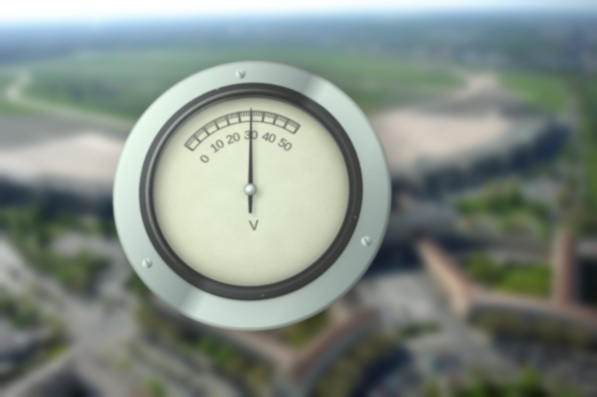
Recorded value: 30,V
